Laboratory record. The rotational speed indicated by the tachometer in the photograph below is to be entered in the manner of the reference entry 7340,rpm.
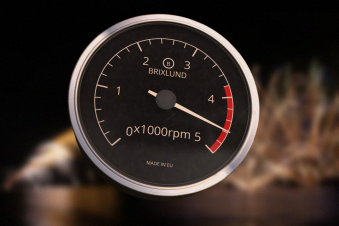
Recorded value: 4600,rpm
